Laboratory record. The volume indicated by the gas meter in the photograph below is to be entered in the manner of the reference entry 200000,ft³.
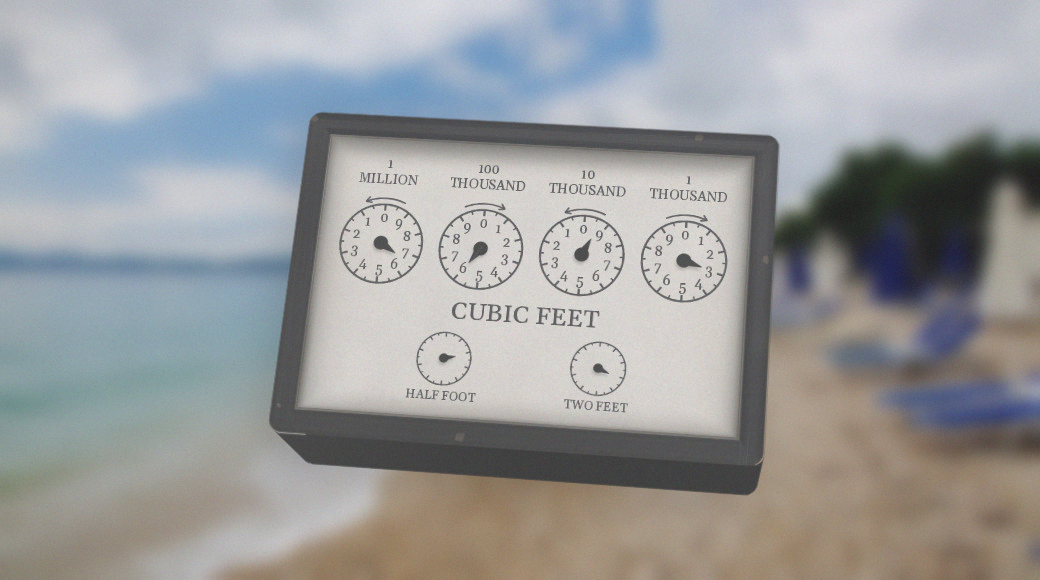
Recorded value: 659300,ft³
